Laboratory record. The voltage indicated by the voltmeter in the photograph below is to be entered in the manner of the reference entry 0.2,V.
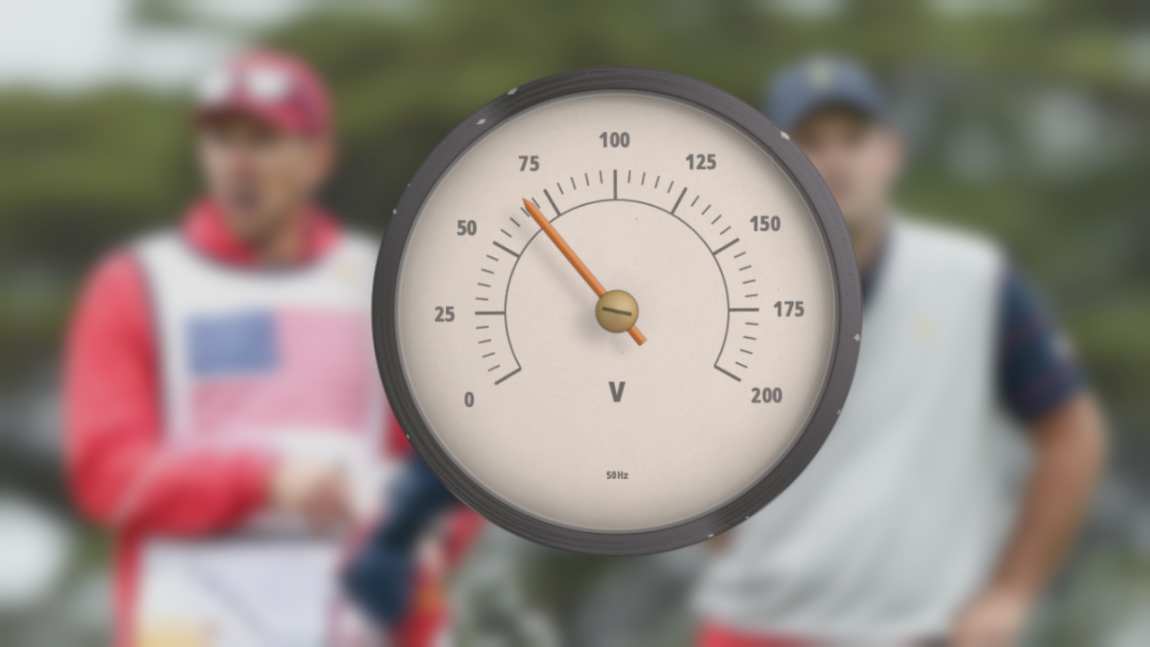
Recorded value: 67.5,V
